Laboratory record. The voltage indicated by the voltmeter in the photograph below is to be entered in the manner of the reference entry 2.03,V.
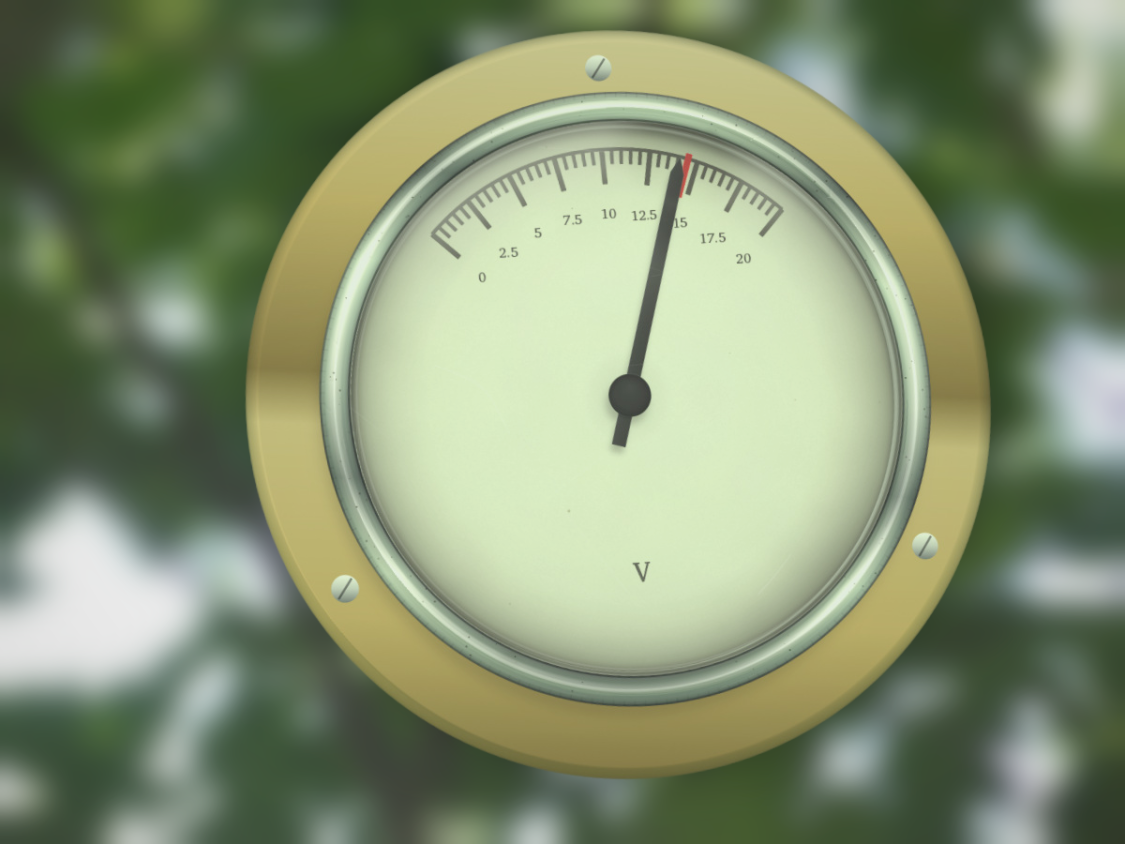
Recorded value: 14,V
